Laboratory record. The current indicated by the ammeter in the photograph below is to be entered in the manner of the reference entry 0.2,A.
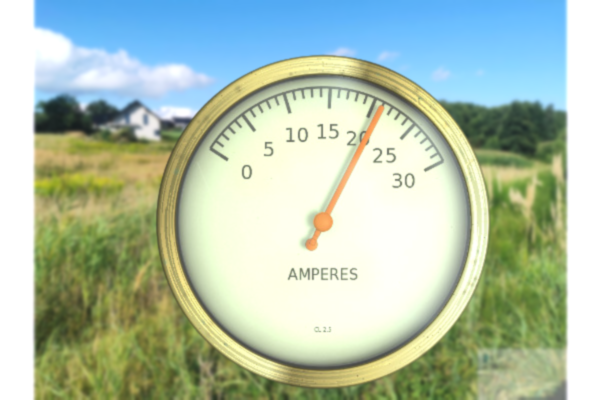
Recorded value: 21,A
